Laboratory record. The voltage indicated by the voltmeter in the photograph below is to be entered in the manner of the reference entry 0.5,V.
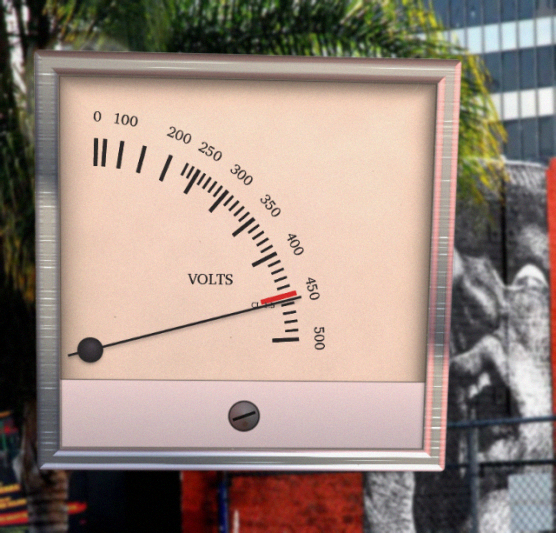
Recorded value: 455,V
